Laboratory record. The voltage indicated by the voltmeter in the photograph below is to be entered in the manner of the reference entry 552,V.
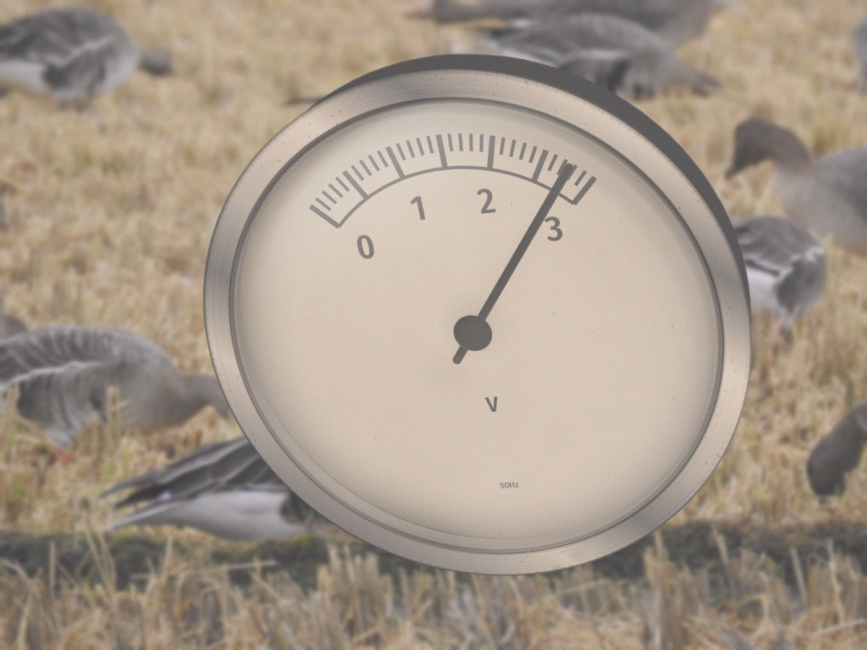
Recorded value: 2.75,V
